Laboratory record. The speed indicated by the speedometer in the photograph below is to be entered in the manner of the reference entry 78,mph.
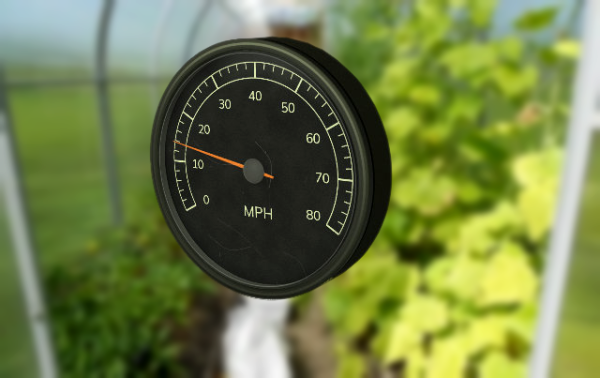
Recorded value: 14,mph
